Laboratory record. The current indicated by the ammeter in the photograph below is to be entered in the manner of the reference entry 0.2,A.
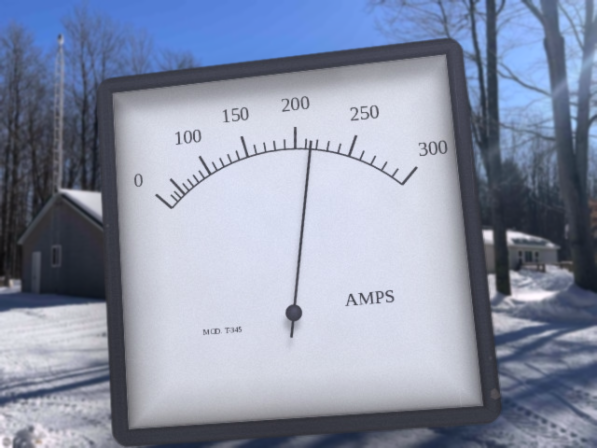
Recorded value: 215,A
